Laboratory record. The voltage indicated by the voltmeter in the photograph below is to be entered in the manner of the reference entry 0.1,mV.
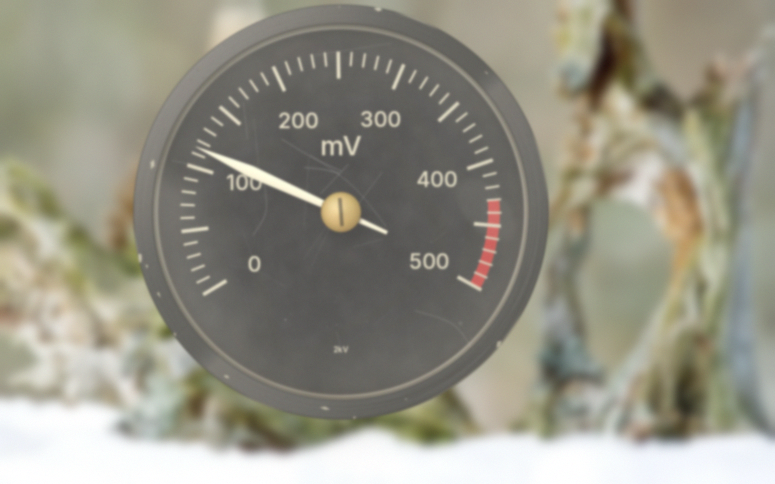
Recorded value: 115,mV
